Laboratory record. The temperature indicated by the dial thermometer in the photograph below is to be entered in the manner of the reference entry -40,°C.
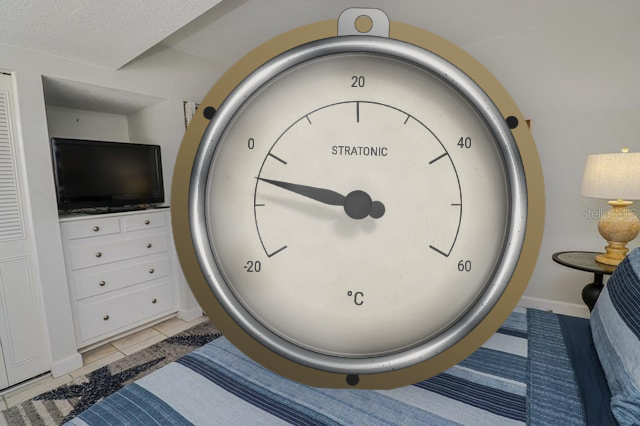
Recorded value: -5,°C
